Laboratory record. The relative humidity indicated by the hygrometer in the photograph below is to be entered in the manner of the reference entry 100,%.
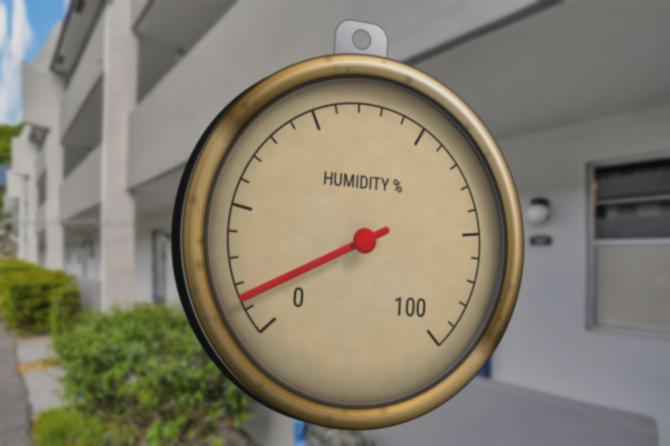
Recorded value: 6,%
